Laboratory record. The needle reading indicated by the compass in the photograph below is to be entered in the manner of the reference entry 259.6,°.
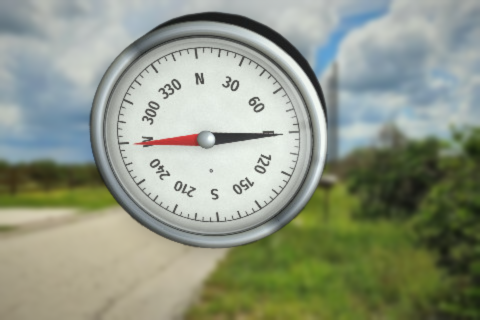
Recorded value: 270,°
